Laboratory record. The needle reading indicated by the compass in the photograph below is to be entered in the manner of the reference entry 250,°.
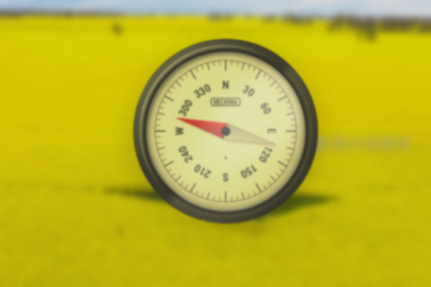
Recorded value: 285,°
